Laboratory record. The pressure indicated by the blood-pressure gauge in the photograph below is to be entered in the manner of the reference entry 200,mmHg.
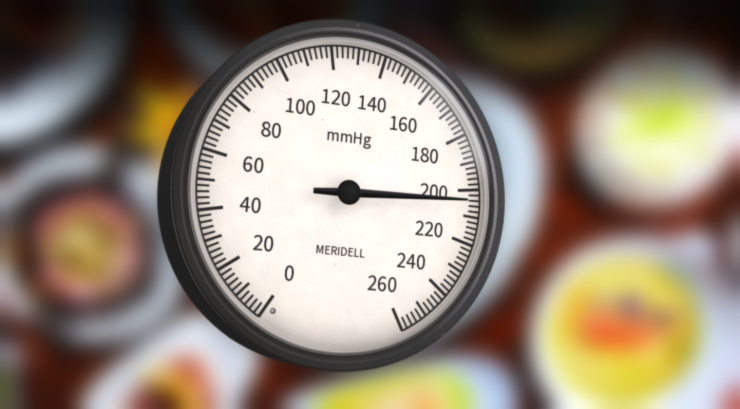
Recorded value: 204,mmHg
